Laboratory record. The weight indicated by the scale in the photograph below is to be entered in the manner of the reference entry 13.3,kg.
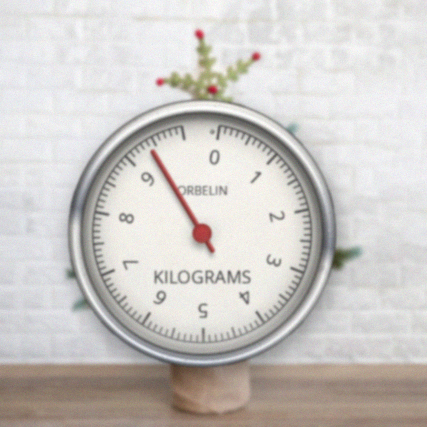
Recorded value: 9.4,kg
